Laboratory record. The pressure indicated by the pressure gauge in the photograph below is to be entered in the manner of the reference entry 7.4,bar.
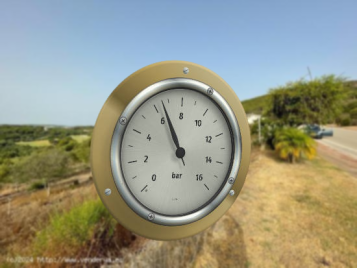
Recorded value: 6.5,bar
